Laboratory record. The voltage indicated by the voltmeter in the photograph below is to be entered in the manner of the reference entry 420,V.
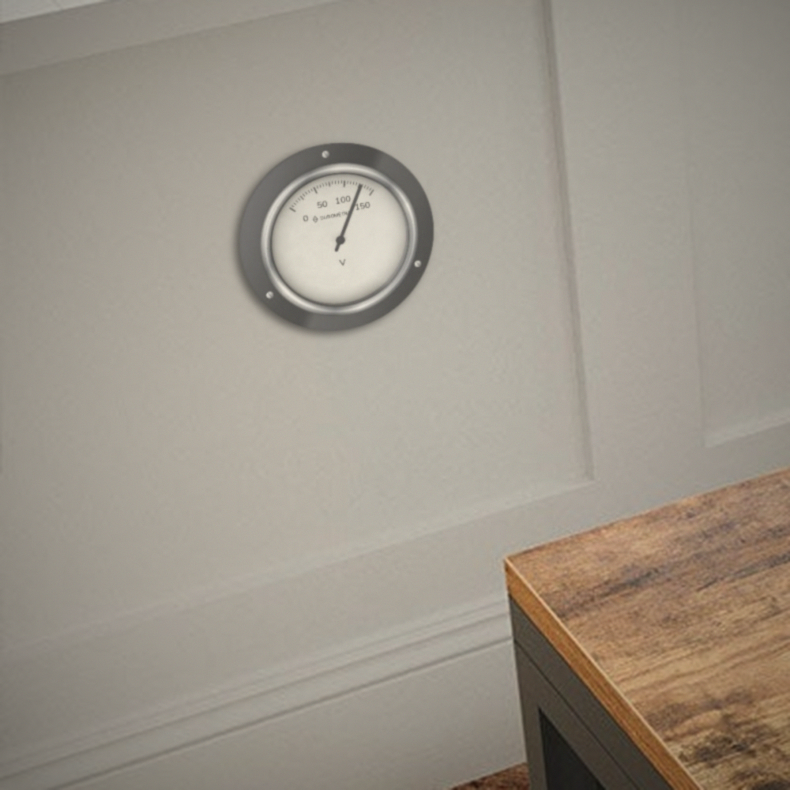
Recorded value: 125,V
